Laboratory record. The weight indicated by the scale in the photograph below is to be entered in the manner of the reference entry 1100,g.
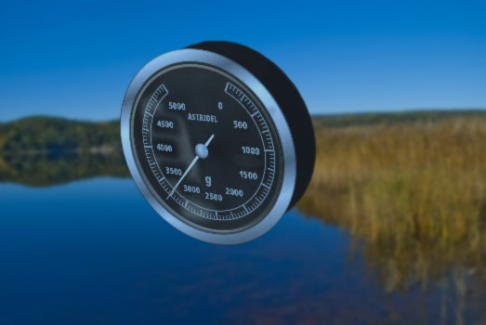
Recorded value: 3250,g
